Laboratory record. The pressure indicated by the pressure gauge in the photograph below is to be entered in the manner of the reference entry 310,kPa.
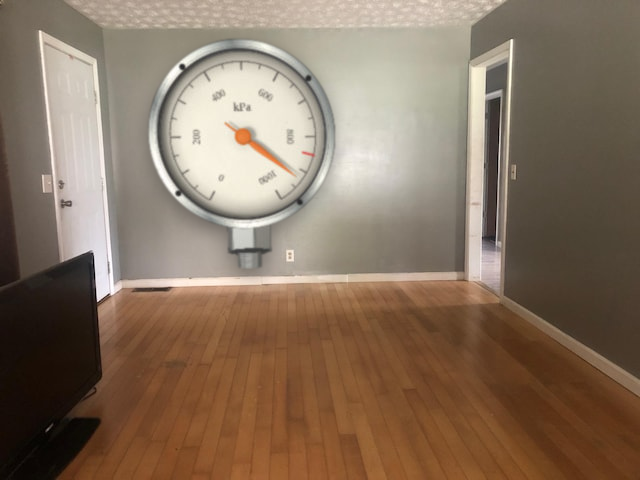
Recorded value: 925,kPa
